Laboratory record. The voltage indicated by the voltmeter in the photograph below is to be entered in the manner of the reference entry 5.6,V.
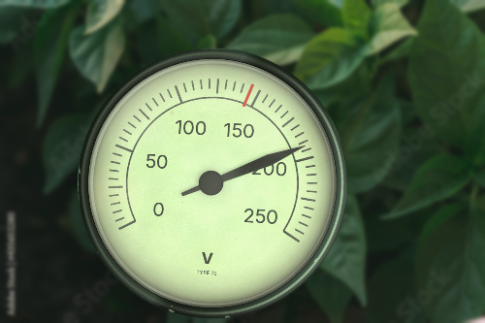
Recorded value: 192.5,V
